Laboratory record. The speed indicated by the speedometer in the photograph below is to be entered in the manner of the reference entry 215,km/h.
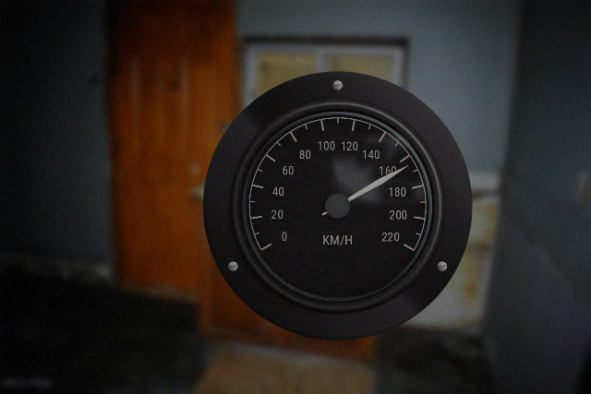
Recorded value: 165,km/h
